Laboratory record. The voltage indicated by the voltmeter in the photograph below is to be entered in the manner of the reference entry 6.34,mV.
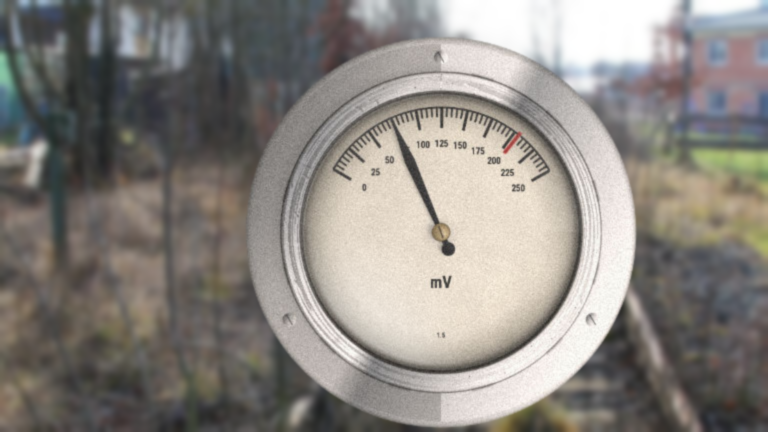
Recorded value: 75,mV
